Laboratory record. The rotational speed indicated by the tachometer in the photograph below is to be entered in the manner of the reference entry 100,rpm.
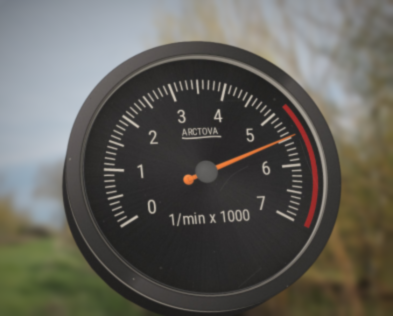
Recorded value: 5500,rpm
